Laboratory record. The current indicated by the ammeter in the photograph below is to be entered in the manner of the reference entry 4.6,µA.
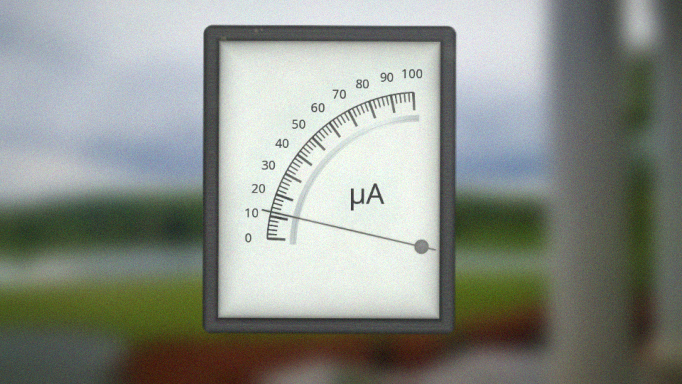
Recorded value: 12,µA
